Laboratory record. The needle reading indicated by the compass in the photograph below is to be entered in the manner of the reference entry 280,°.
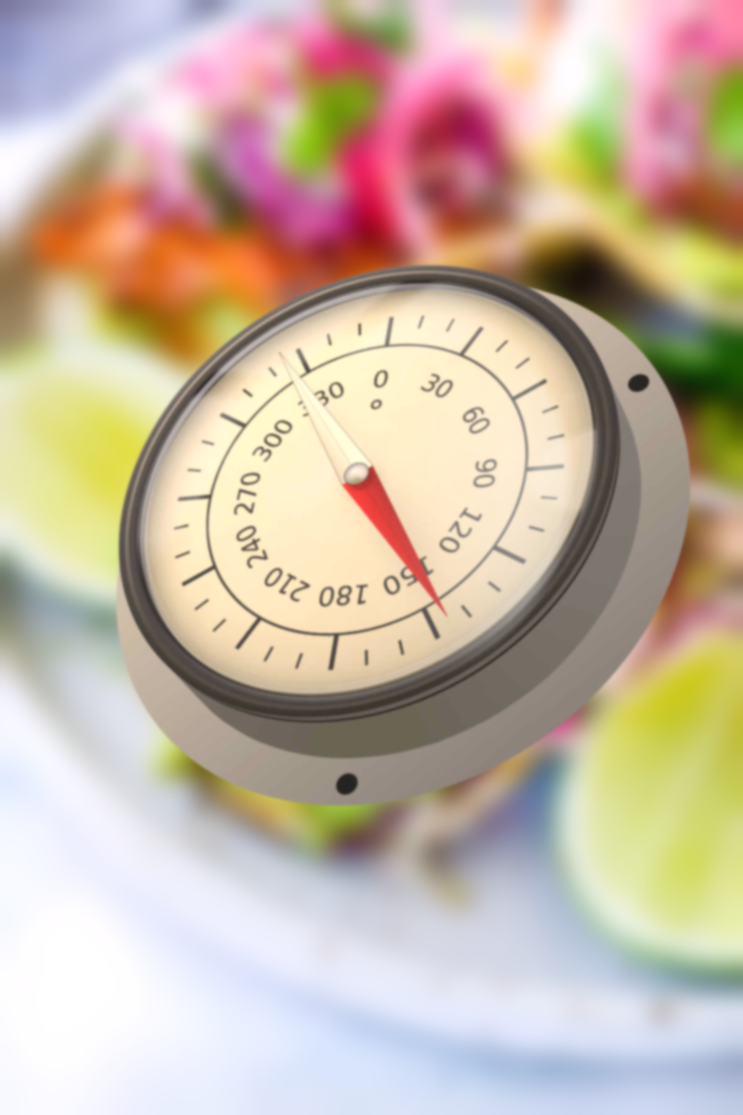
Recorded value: 145,°
